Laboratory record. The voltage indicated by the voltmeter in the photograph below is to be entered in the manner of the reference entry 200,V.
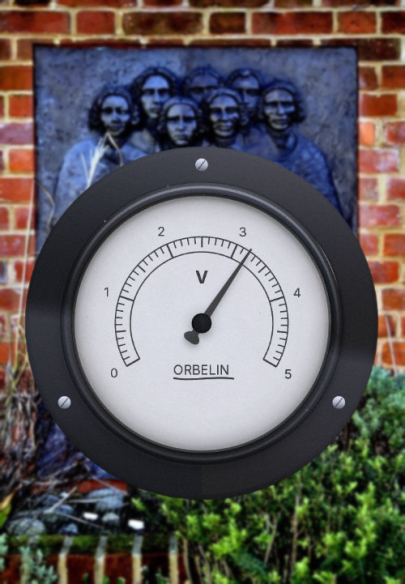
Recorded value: 3.2,V
